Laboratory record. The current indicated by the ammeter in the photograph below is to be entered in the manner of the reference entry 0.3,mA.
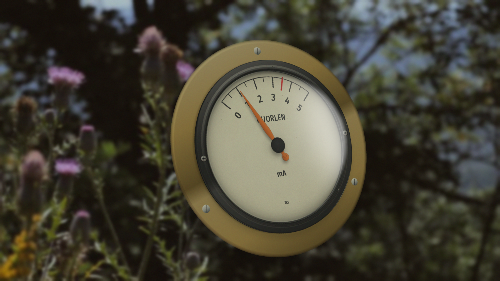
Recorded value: 1,mA
